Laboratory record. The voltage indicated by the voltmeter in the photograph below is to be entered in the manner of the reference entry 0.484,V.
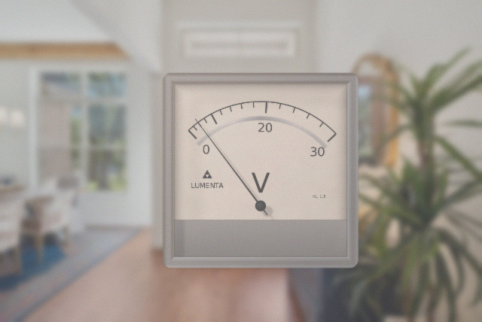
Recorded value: 6,V
